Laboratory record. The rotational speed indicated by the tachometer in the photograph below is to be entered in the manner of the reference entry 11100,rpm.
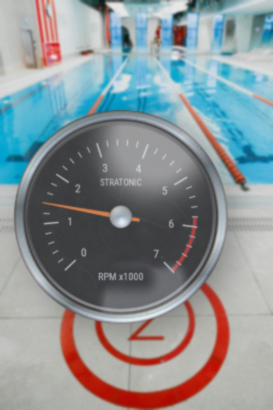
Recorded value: 1400,rpm
